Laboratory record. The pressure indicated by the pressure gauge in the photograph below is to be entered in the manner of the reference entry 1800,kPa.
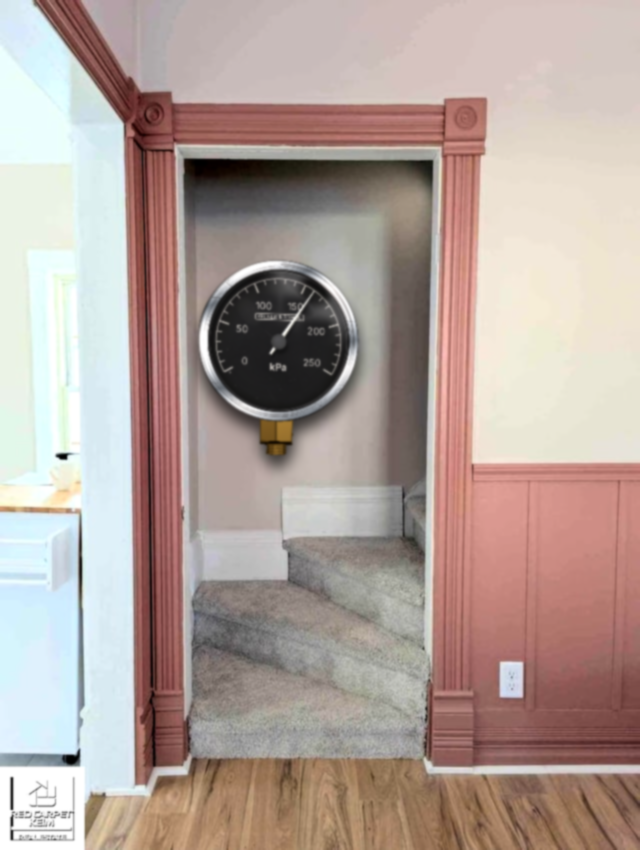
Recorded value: 160,kPa
